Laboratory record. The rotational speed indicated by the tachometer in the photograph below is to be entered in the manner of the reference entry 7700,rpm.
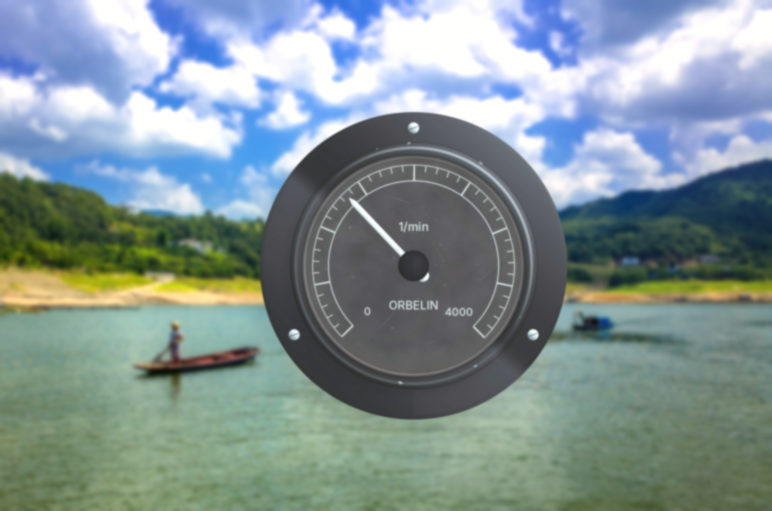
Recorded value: 1350,rpm
